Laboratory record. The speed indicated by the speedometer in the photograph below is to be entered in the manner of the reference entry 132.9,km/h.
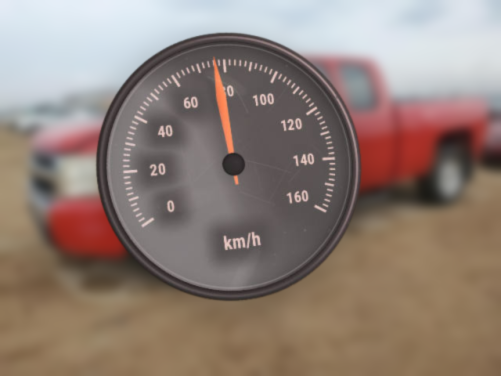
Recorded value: 76,km/h
